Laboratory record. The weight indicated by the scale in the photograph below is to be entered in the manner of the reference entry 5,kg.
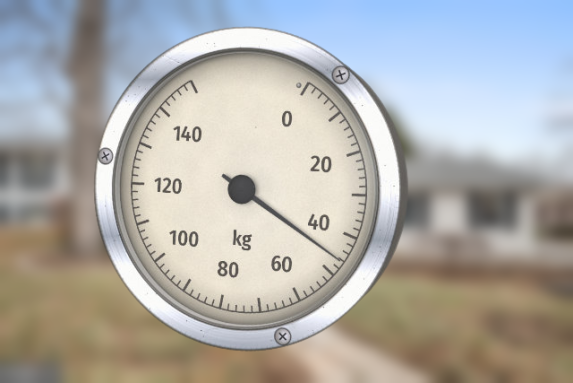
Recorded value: 46,kg
